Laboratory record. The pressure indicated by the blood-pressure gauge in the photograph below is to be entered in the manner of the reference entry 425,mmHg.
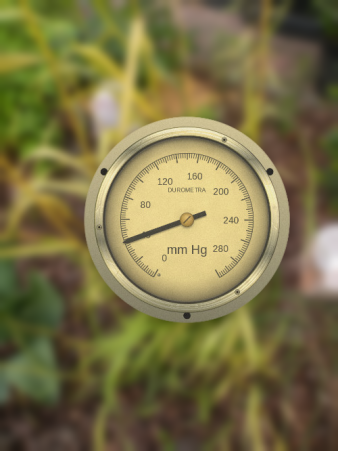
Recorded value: 40,mmHg
